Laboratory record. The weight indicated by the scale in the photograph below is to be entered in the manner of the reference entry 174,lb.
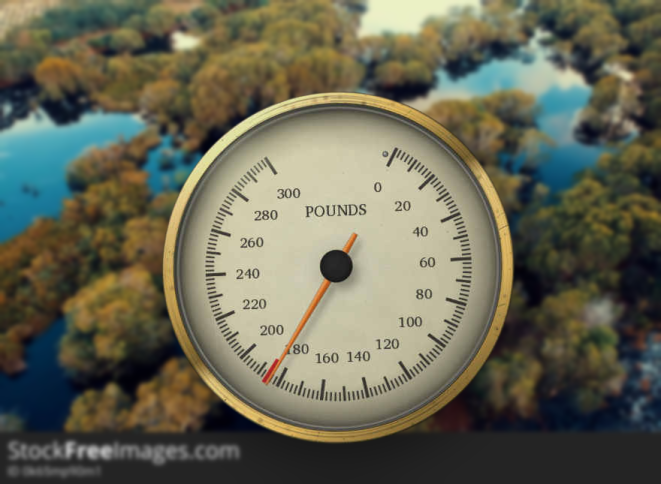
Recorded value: 184,lb
